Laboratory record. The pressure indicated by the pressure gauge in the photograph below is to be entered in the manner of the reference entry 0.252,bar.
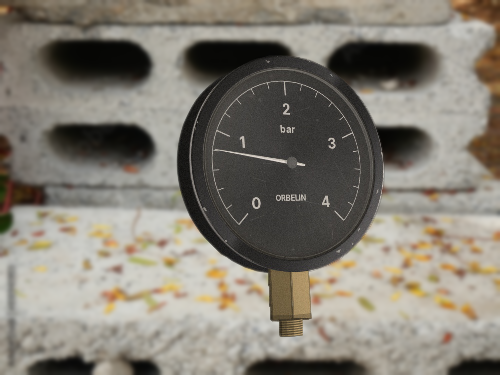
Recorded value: 0.8,bar
